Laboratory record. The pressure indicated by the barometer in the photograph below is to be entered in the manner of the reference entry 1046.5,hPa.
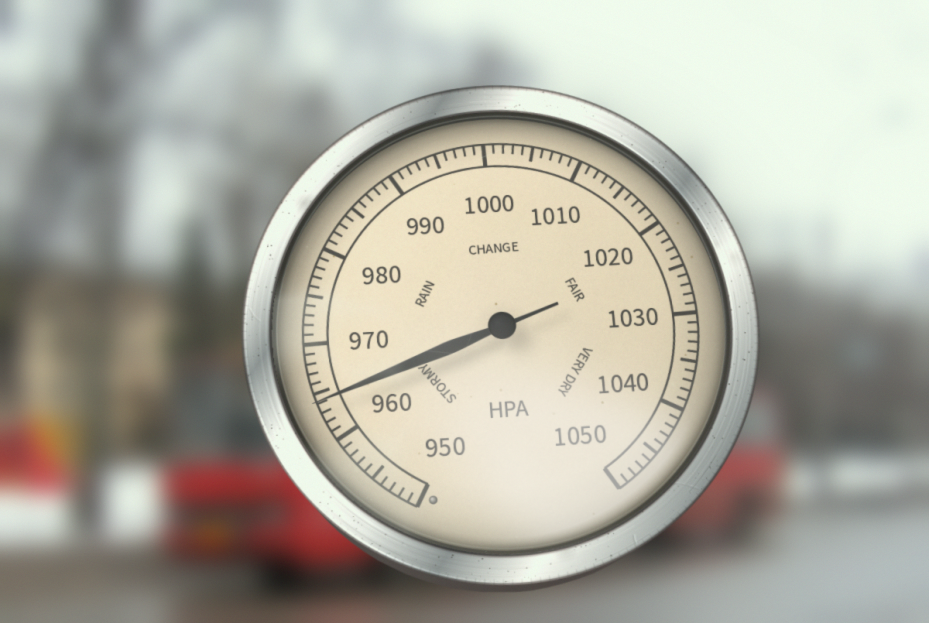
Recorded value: 964,hPa
